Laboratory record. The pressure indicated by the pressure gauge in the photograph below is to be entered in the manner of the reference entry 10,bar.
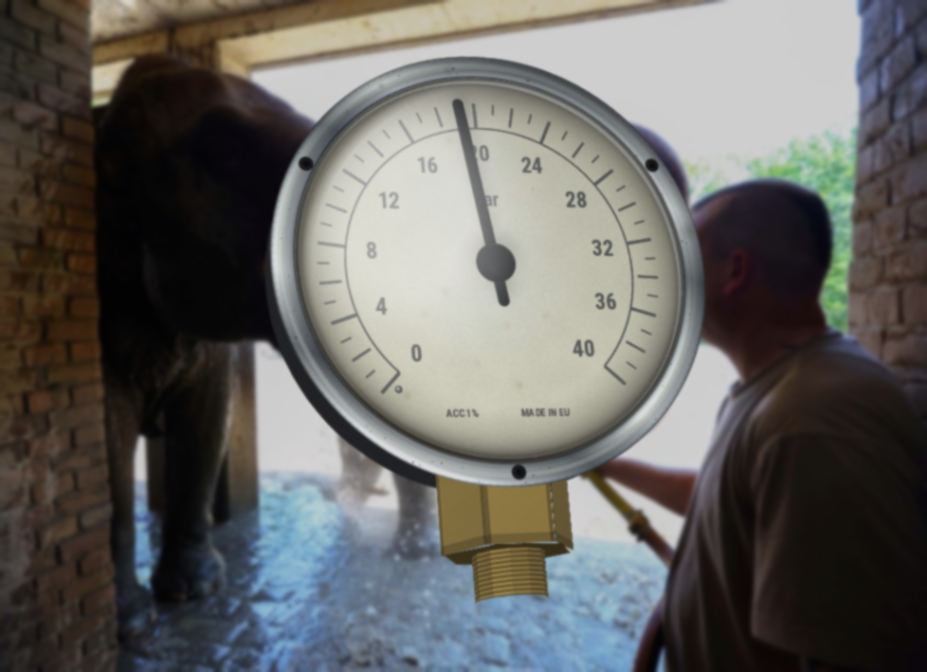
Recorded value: 19,bar
